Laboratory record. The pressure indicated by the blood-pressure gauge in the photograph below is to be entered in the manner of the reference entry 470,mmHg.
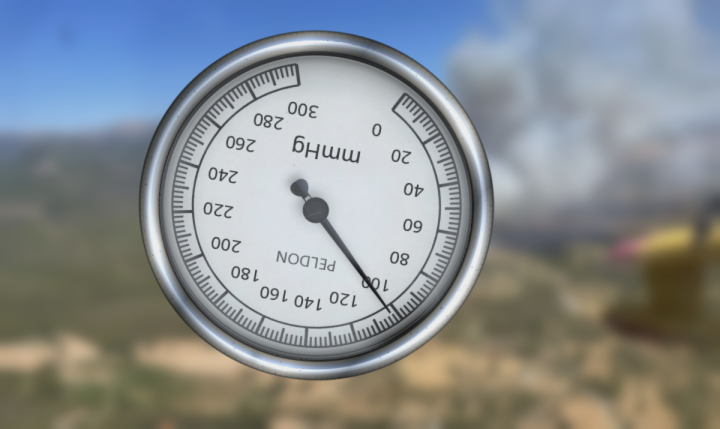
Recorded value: 102,mmHg
